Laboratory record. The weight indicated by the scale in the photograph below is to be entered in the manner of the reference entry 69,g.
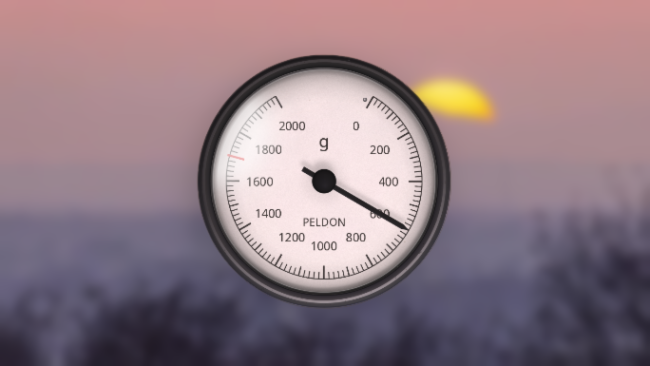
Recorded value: 600,g
